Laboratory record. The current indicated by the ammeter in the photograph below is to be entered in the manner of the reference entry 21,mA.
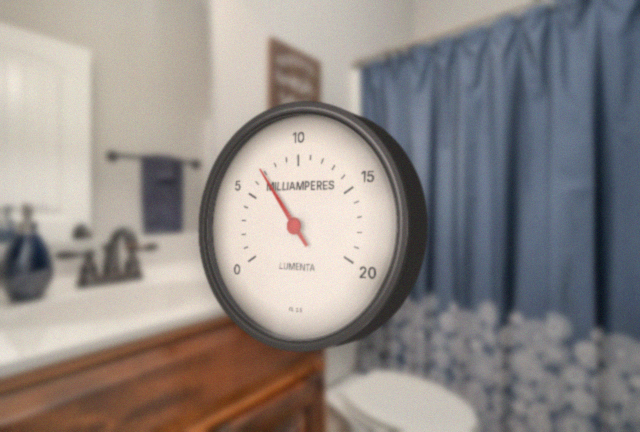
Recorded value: 7,mA
